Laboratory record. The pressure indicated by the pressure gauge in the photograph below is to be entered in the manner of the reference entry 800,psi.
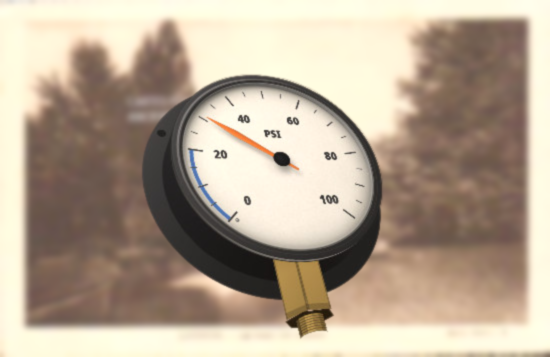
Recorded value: 30,psi
